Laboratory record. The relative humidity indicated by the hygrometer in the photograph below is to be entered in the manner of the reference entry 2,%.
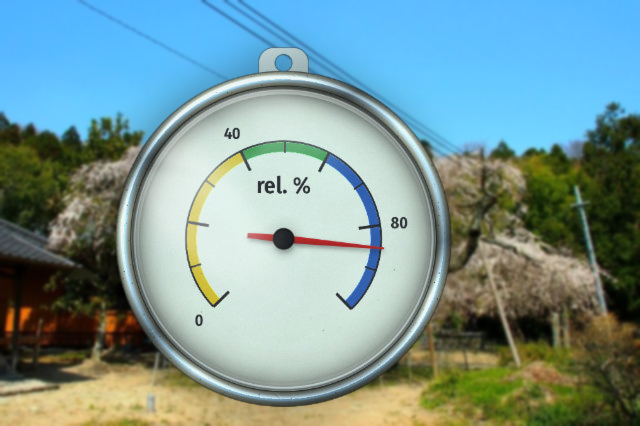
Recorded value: 85,%
